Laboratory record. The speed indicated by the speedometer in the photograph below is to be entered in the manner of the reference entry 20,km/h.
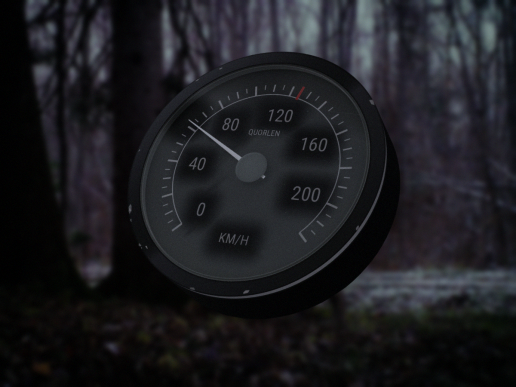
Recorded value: 62.5,km/h
